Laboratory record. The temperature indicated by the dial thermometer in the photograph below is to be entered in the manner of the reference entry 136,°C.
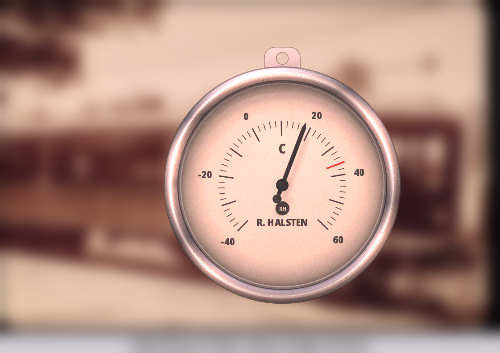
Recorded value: 18,°C
